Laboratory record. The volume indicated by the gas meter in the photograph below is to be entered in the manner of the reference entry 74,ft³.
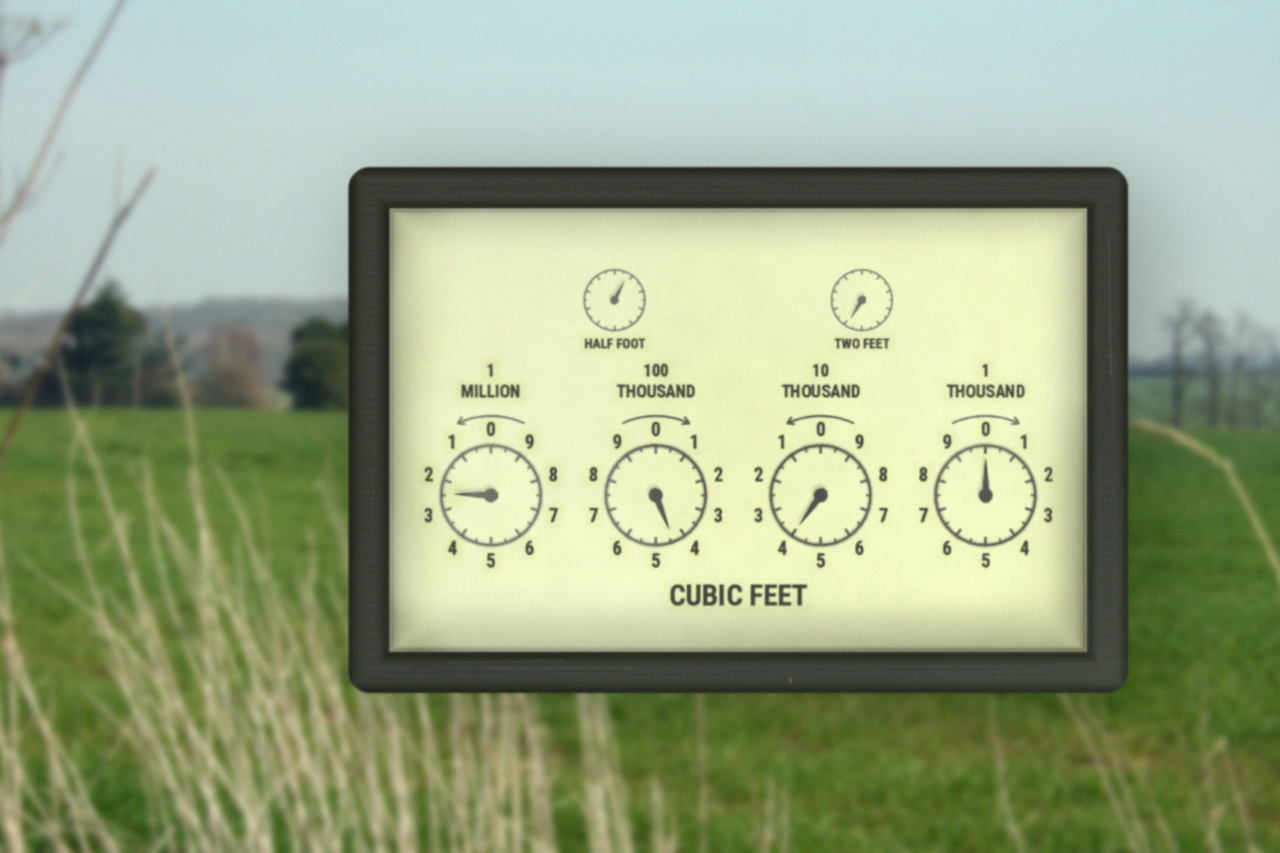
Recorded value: 244000,ft³
